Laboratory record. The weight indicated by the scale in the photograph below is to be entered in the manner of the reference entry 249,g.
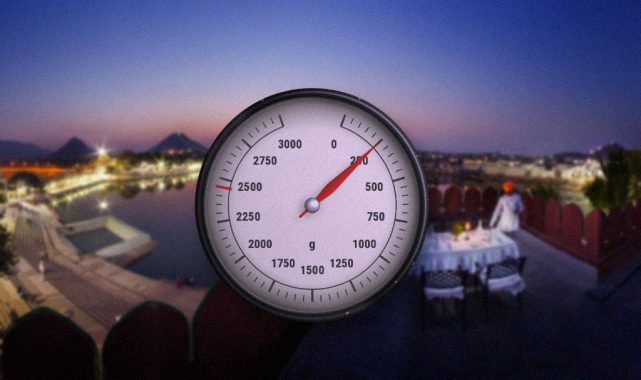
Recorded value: 250,g
